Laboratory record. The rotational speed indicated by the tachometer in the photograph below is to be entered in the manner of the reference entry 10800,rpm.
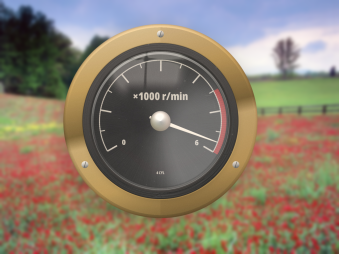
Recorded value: 5750,rpm
